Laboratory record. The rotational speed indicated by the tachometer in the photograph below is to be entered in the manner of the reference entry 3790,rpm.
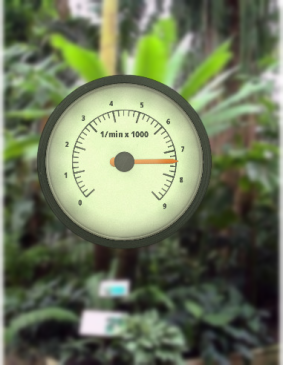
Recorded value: 7400,rpm
